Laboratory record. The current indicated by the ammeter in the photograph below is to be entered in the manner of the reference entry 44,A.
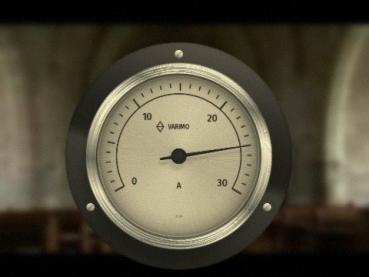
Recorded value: 25,A
